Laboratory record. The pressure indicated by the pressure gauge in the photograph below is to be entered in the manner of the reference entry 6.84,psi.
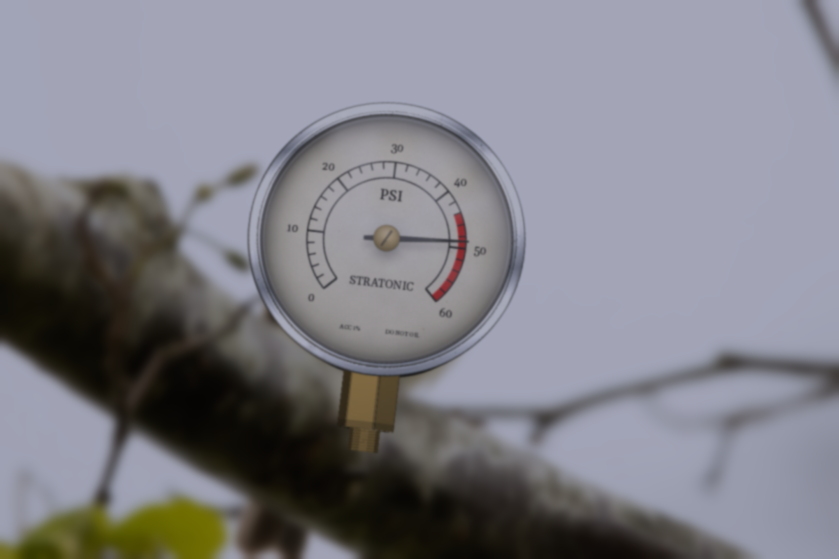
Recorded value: 49,psi
